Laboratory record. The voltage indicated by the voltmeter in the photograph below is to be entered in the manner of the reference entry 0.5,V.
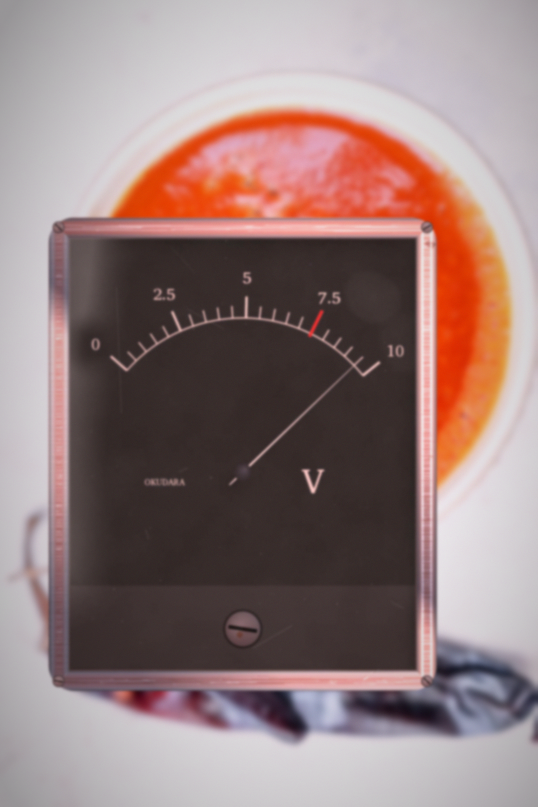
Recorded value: 9.5,V
